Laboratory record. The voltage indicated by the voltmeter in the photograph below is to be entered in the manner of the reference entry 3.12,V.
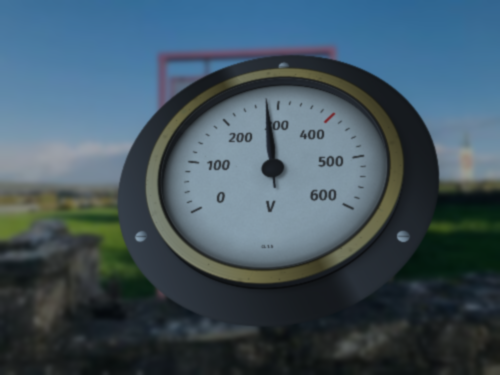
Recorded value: 280,V
